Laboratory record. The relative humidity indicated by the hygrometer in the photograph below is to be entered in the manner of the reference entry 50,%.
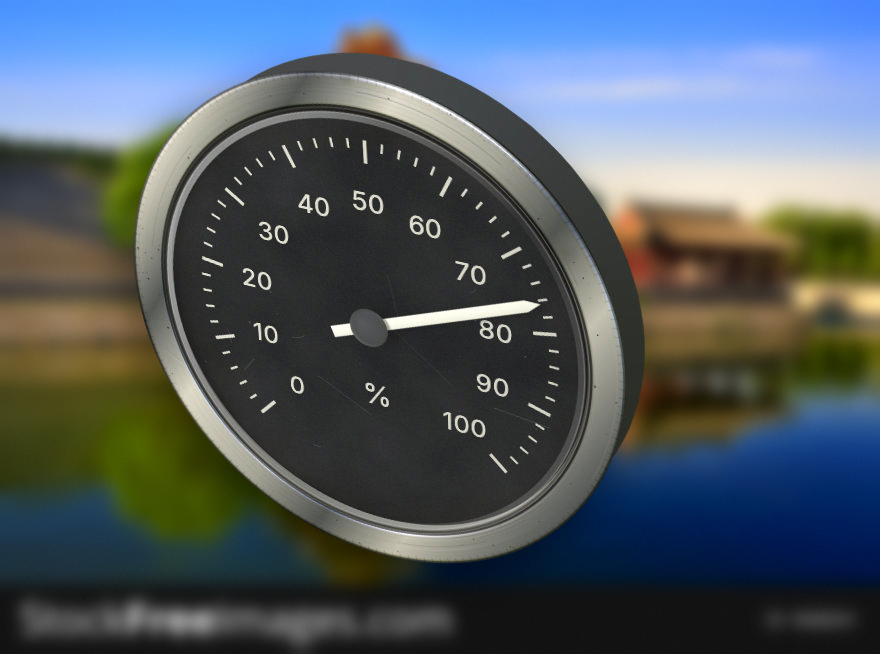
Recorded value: 76,%
